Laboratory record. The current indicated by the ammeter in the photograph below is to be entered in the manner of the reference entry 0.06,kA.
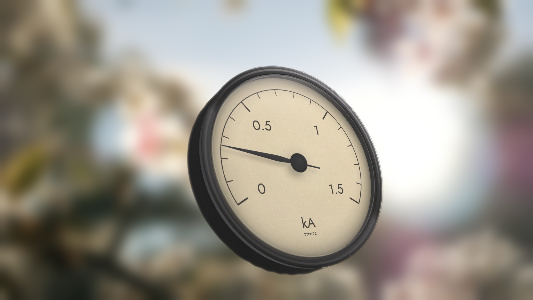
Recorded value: 0.25,kA
